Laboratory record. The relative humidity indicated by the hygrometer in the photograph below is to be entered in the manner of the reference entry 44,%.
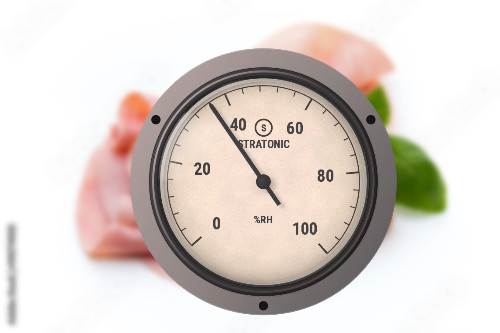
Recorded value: 36,%
